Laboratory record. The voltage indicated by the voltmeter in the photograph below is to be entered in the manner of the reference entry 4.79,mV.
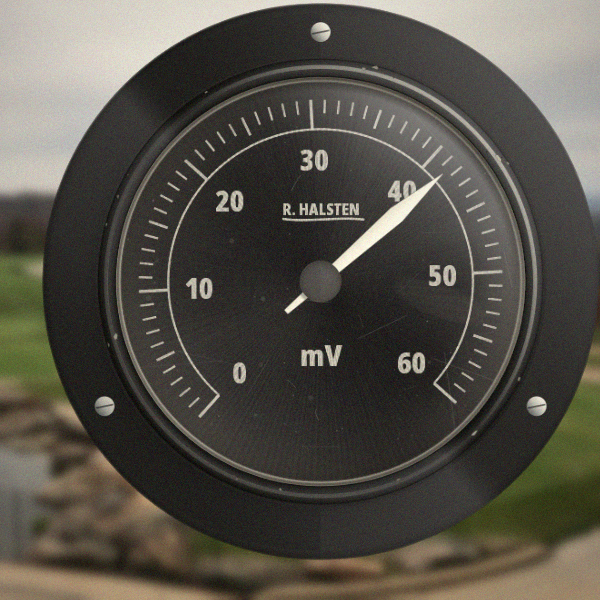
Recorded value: 41.5,mV
